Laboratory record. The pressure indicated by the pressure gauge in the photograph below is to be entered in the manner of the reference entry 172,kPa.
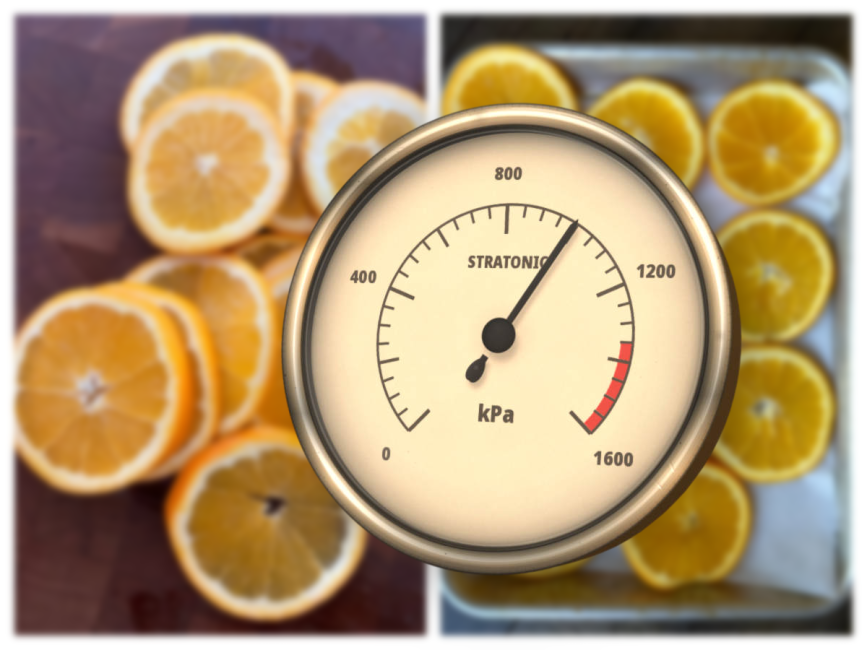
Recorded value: 1000,kPa
